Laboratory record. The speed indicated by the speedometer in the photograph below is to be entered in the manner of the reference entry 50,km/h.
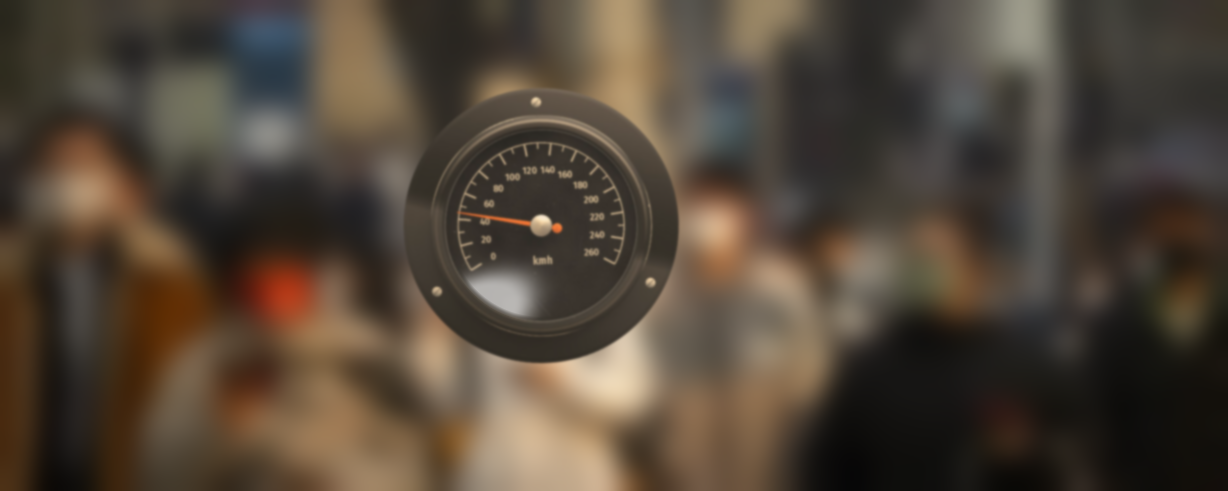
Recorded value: 45,km/h
